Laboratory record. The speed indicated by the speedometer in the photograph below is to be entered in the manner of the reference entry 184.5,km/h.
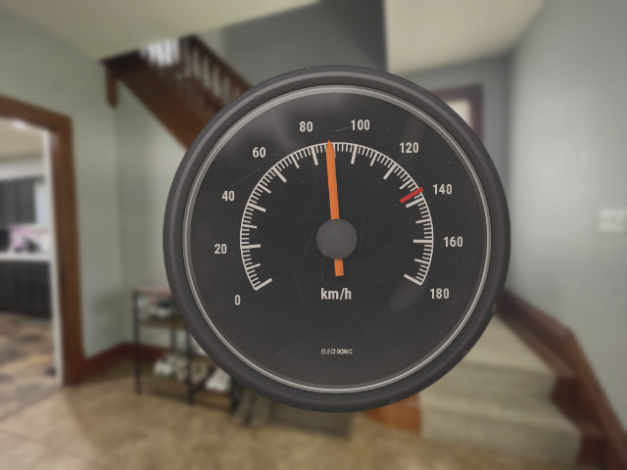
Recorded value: 88,km/h
